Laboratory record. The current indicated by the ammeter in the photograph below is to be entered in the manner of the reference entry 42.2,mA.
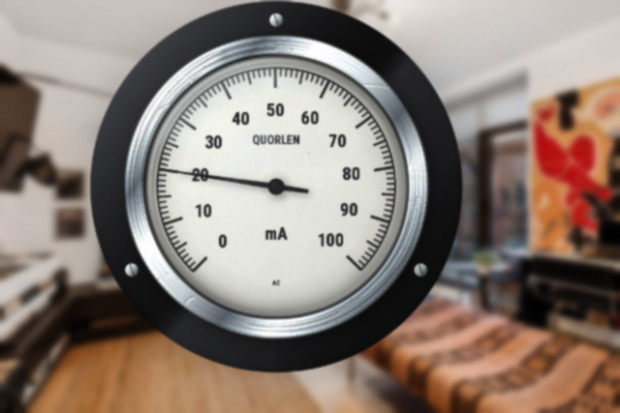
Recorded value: 20,mA
